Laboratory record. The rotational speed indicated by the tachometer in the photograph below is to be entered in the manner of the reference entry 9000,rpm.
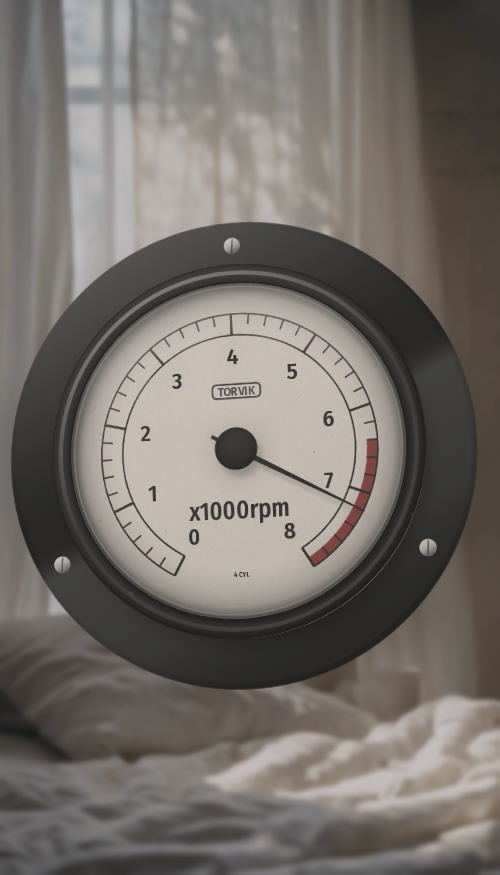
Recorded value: 7200,rpm
